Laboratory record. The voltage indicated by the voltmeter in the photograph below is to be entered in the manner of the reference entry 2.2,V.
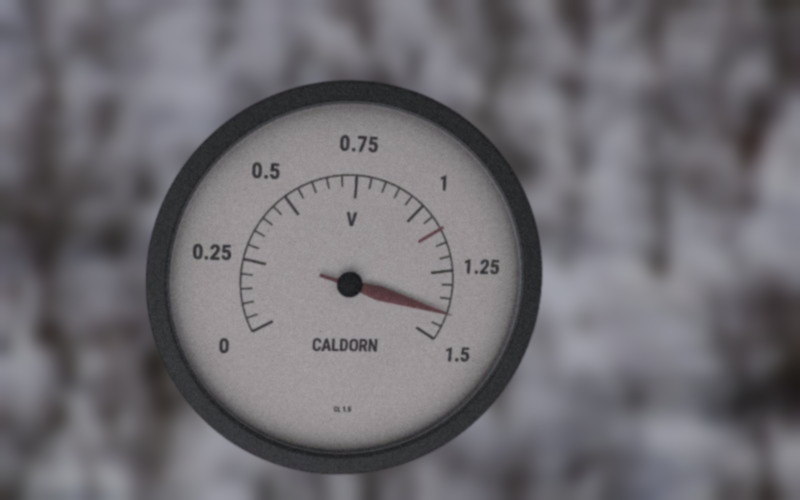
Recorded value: 1.4,V
